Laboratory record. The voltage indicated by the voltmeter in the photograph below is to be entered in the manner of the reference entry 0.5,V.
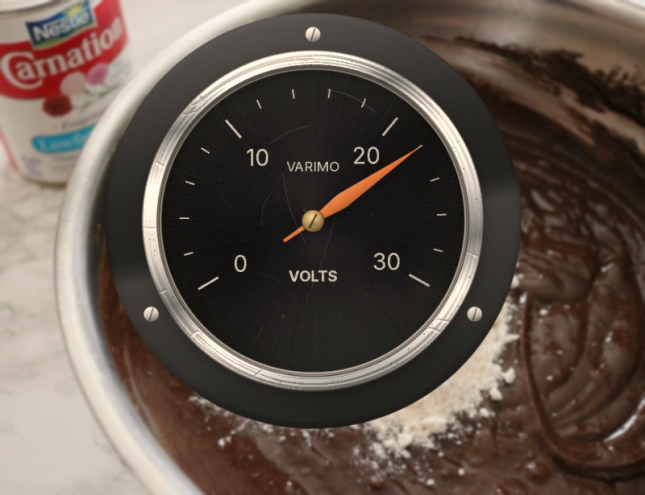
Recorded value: 22,V
